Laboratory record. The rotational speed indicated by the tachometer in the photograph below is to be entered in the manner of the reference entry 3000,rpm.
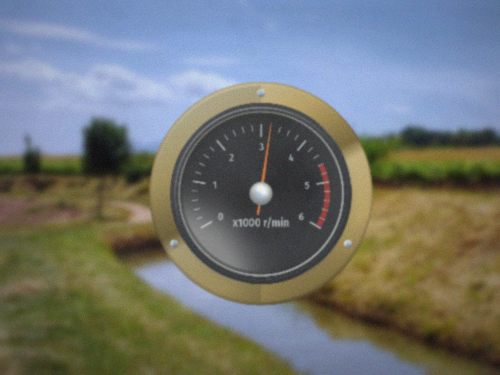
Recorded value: 3200,rpm
